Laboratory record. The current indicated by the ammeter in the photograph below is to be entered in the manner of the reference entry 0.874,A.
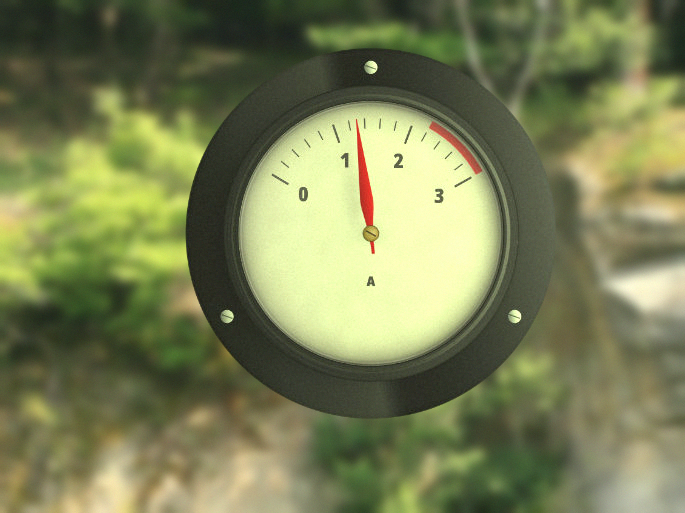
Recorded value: 1.3,A
